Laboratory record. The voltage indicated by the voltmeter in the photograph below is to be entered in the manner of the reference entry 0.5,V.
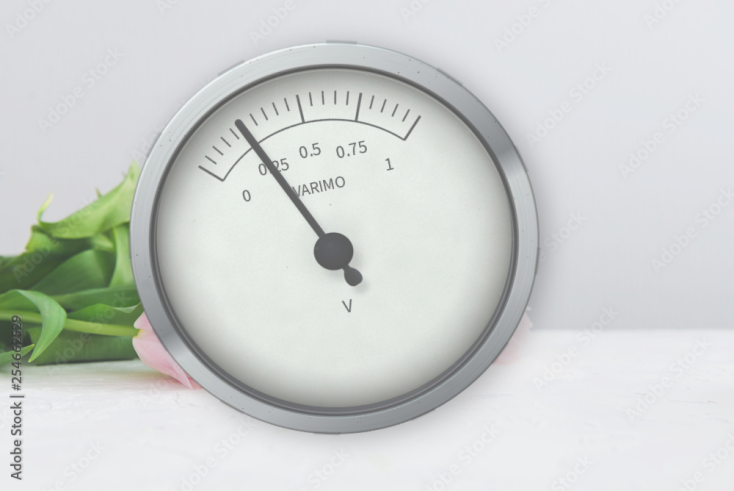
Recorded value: 0.25,V
